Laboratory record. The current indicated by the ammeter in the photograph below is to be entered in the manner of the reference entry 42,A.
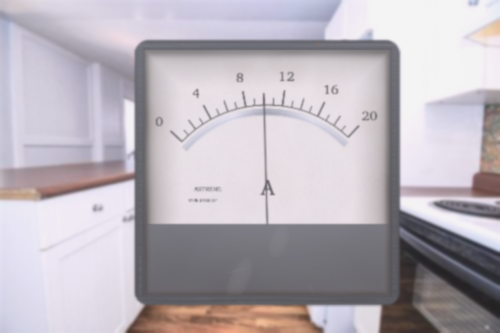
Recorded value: 10,A
